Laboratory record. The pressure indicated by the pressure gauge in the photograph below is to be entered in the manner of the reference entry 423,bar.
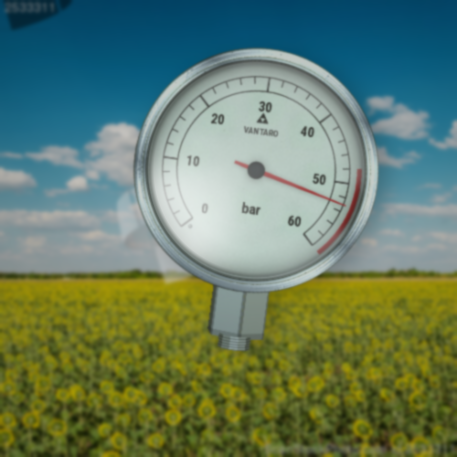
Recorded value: 53,bar
